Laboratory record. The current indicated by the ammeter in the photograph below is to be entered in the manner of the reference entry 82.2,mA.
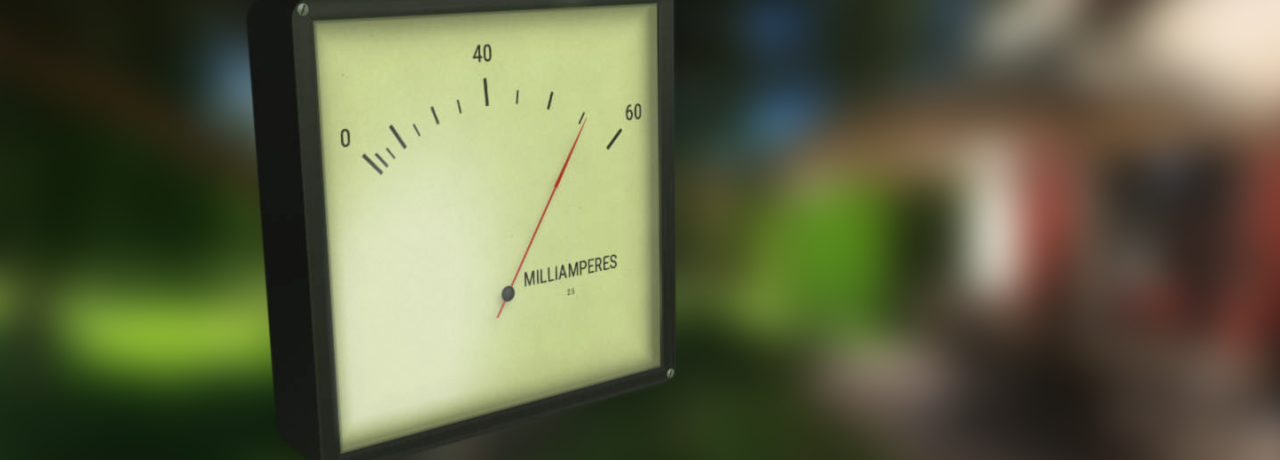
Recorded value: 55,mA
